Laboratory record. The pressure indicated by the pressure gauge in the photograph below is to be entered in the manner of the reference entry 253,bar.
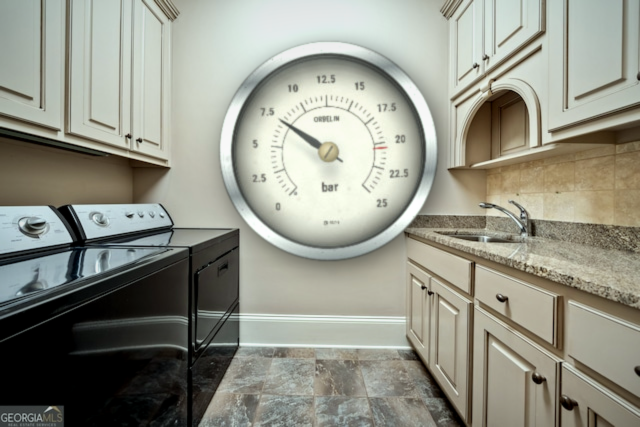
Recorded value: 7.5,bar
